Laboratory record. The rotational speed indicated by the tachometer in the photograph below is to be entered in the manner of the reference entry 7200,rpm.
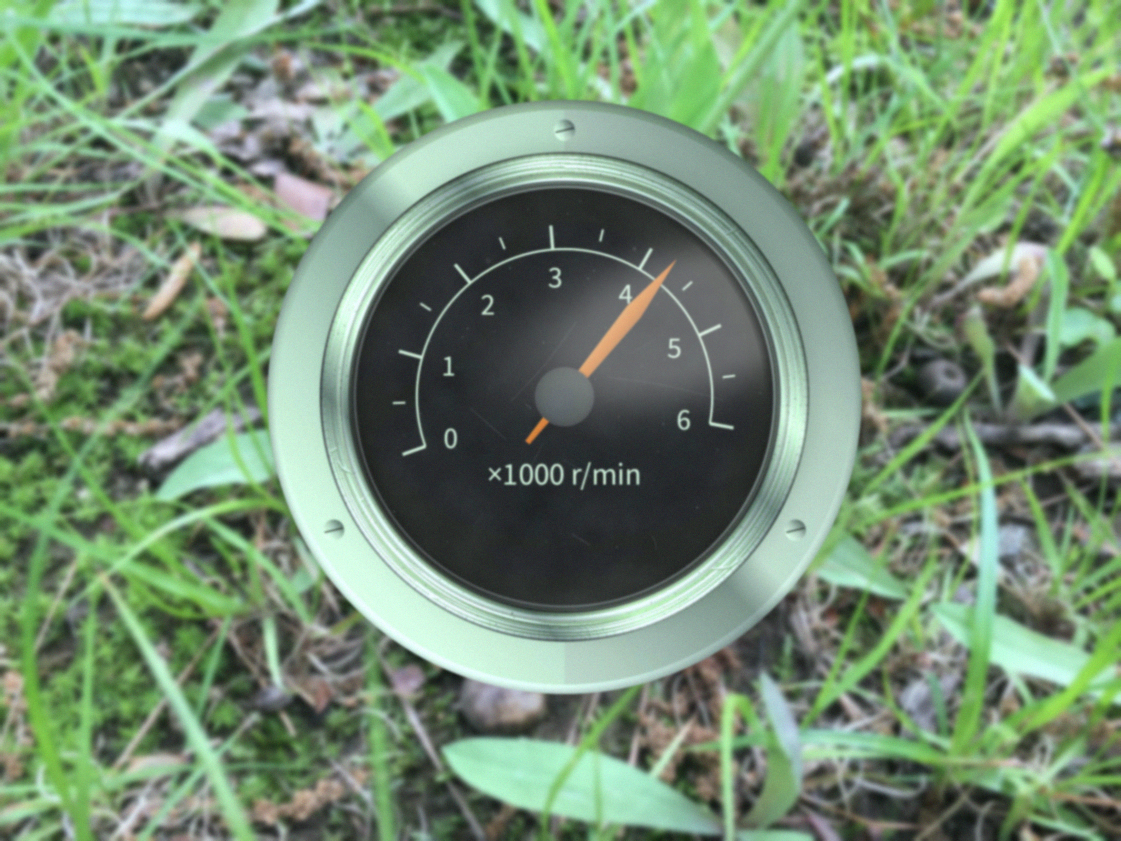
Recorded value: 4250,rpm
